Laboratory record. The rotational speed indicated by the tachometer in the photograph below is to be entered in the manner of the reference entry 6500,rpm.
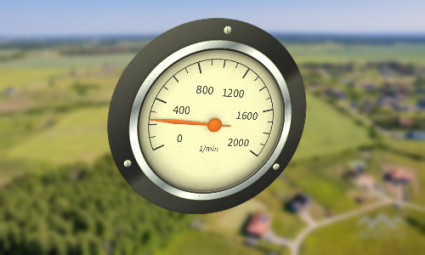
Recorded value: 250,rpm
